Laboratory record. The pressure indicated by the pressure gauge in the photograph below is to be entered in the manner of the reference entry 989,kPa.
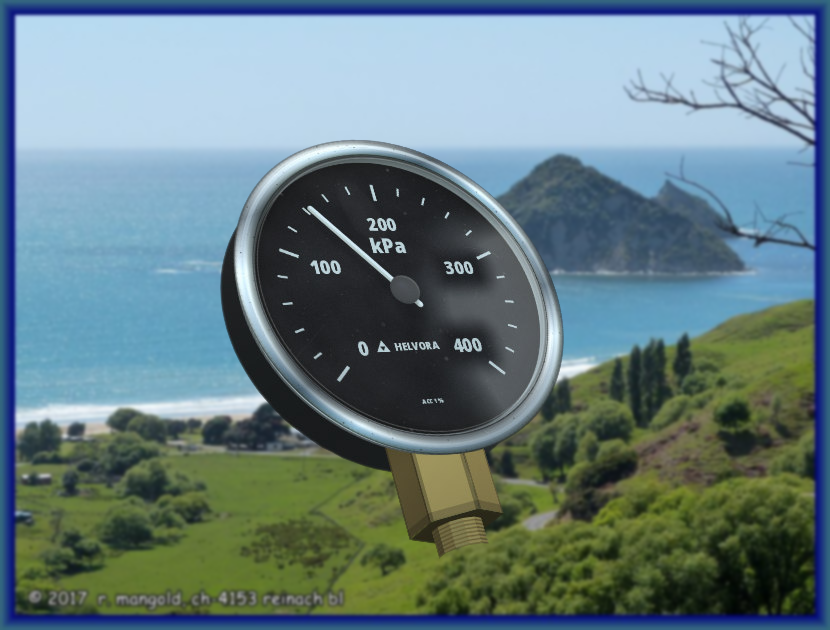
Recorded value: 140,kPa
